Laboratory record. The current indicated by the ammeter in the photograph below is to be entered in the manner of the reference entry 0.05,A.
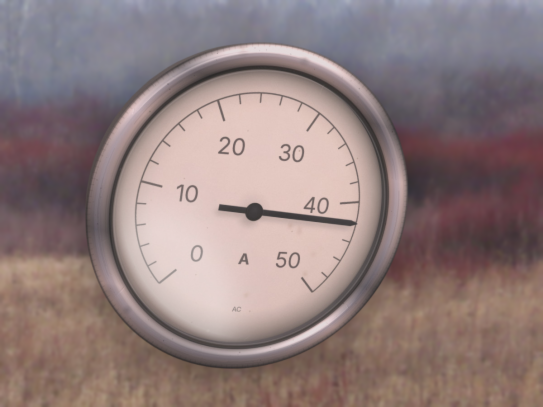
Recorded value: 42,A
